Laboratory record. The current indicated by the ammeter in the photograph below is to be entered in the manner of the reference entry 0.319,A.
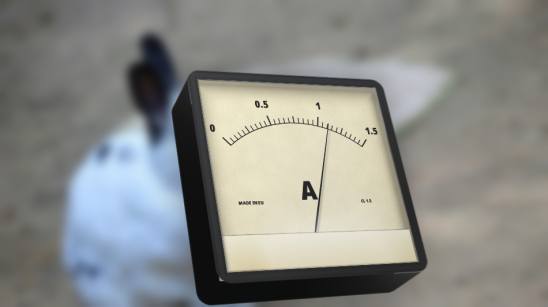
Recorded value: 1.1,A
